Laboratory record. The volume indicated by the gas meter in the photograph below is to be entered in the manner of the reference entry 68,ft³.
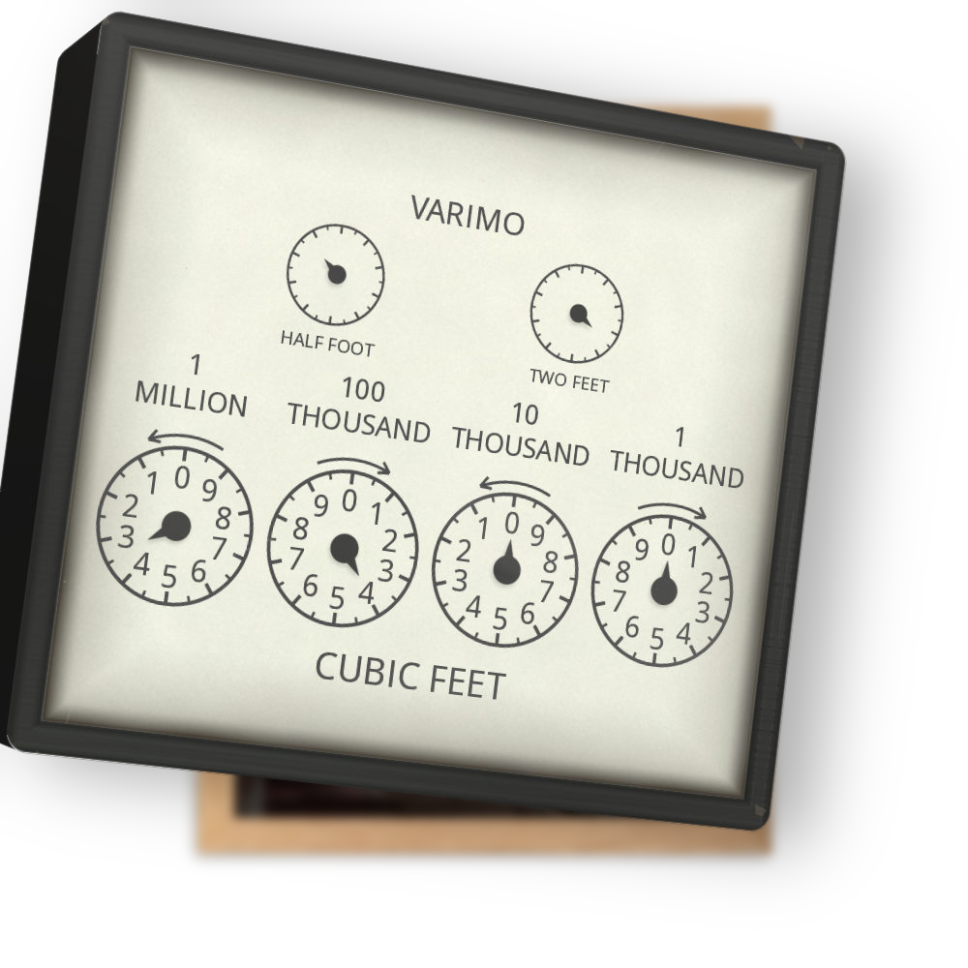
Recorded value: 340000,ft³
